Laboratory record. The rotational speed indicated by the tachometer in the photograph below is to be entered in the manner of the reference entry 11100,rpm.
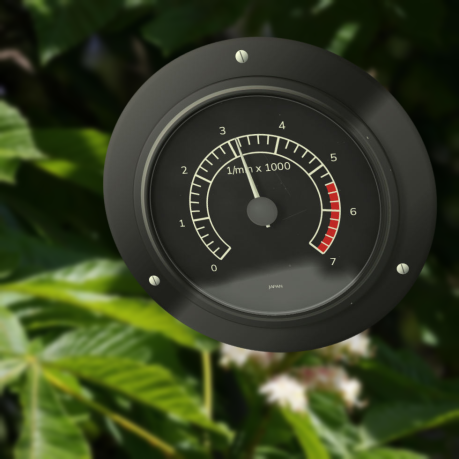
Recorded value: 3200,rpm
